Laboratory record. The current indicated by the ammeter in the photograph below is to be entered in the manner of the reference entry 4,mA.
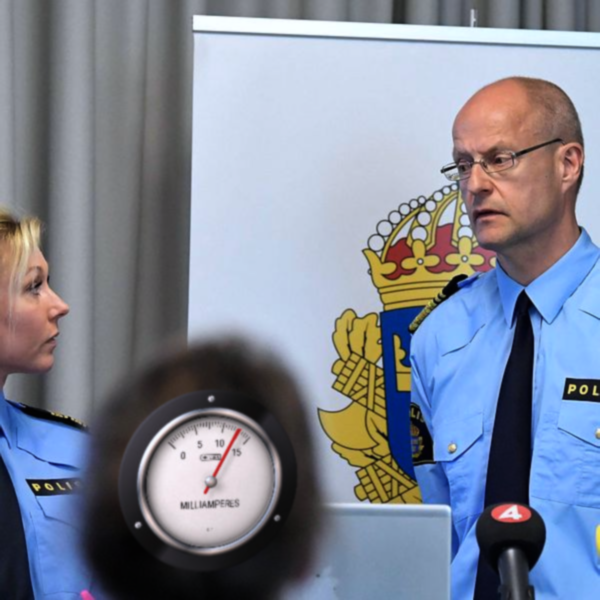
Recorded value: 12.5,mA
